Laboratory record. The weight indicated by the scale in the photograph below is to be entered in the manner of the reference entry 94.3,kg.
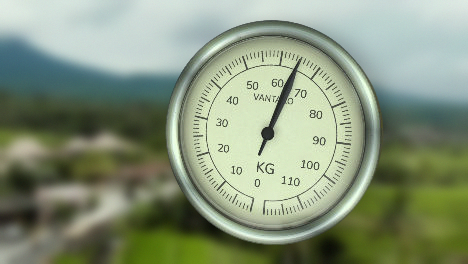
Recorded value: 65,kg
